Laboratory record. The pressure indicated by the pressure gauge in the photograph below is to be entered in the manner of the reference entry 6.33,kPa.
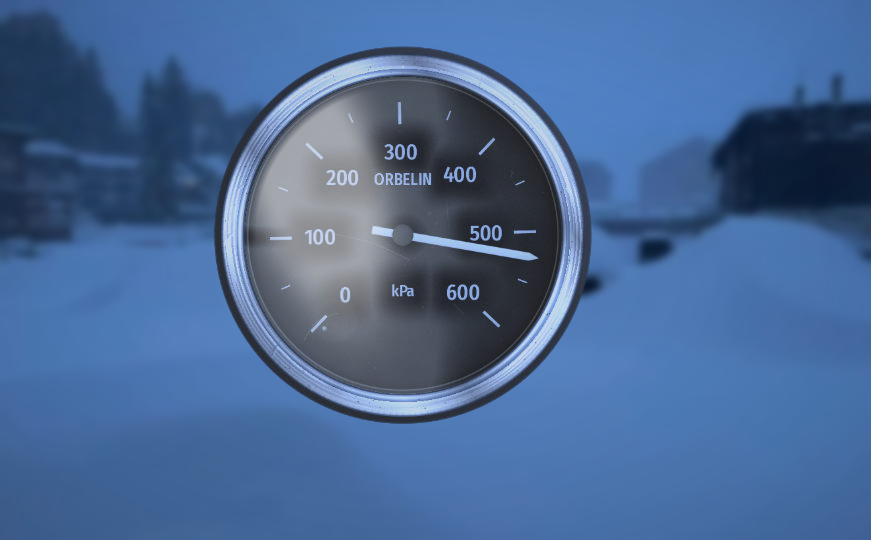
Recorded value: 525,kPa
